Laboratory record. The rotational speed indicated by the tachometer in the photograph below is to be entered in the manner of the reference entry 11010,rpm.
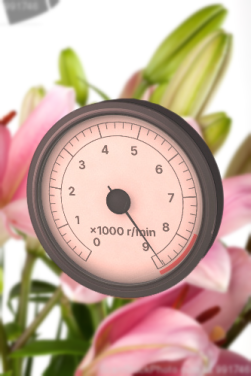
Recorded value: 8800,rpm
